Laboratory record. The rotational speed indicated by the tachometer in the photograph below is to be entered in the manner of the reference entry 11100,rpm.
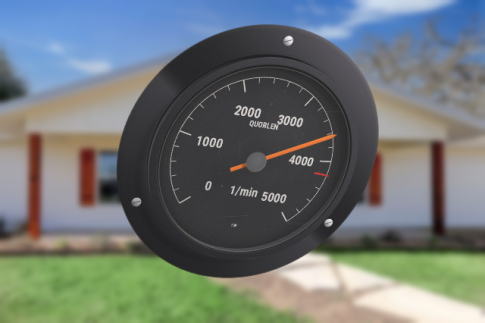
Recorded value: 3600,rpm
